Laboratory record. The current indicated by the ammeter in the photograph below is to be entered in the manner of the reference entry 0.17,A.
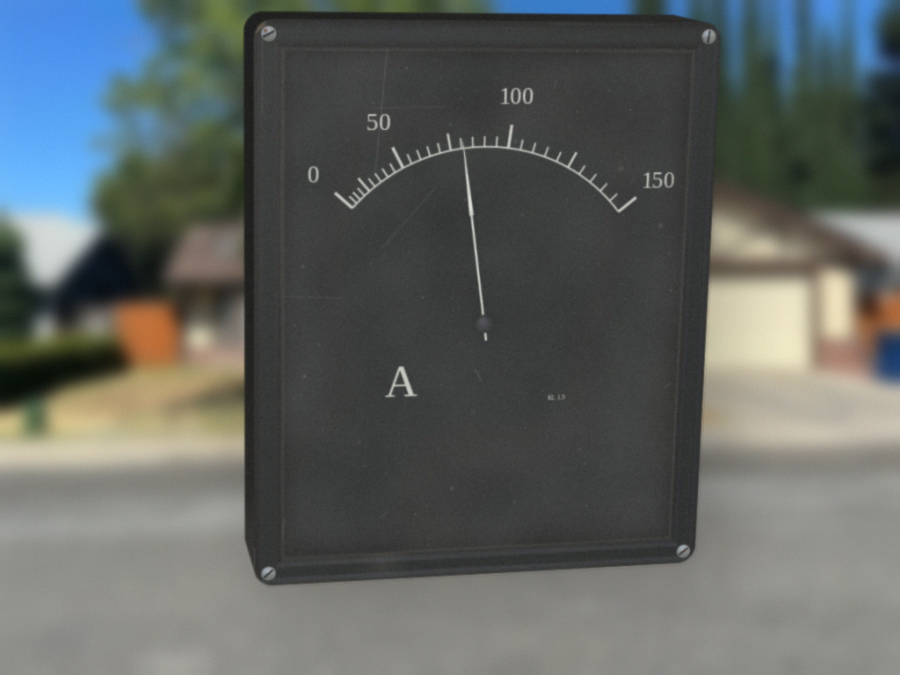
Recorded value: 80,A
